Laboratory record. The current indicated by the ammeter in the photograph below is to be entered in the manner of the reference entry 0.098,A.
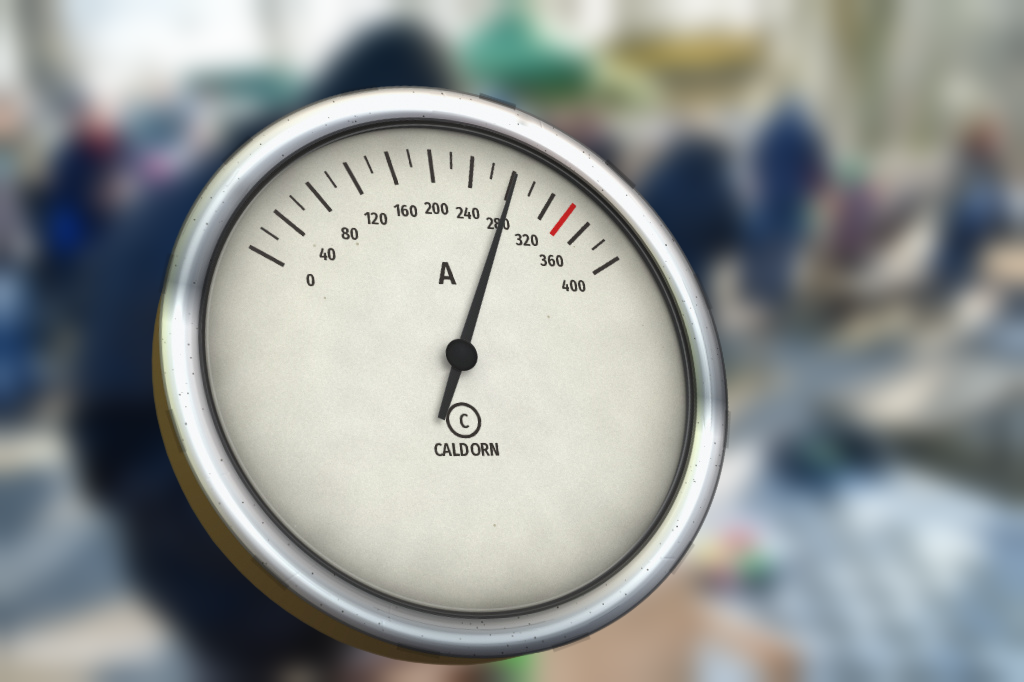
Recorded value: 280,A
